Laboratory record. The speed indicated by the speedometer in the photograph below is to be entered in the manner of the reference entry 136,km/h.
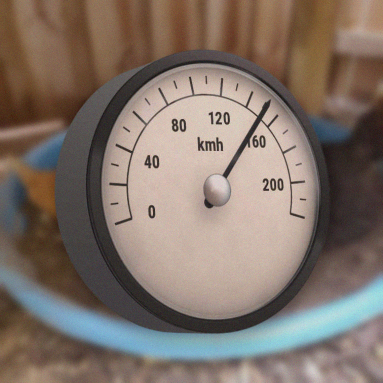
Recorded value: 150,km/h
